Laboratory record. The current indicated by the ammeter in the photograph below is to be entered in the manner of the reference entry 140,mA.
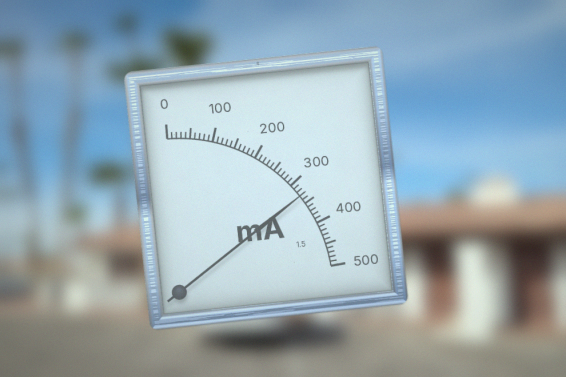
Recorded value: 330,mA
